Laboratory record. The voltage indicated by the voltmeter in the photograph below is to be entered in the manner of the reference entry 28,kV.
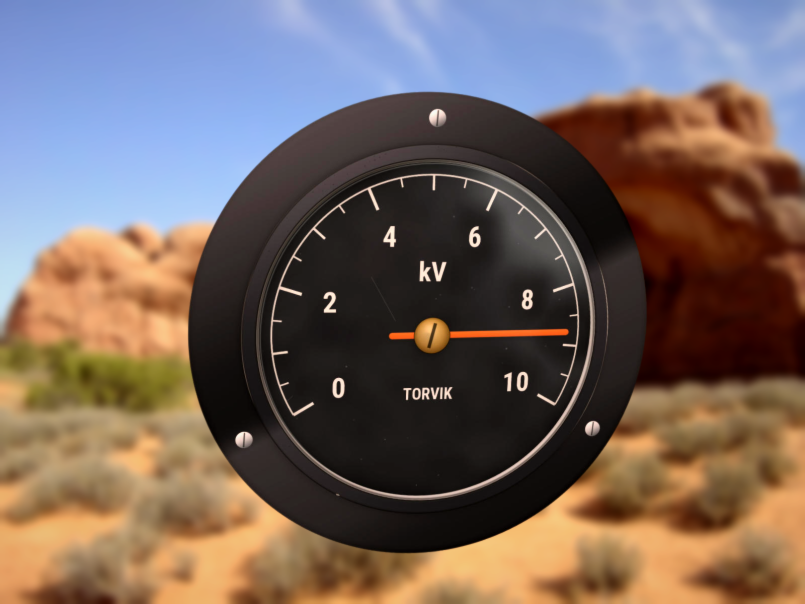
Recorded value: 8.75,kV
